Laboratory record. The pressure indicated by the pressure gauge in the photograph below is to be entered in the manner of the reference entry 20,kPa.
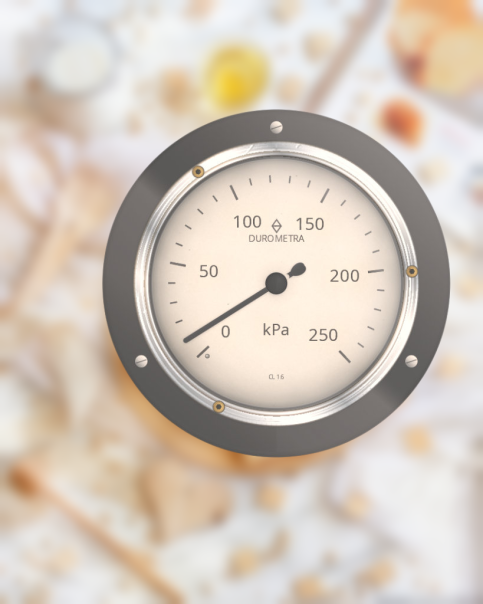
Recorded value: 10,kPa
